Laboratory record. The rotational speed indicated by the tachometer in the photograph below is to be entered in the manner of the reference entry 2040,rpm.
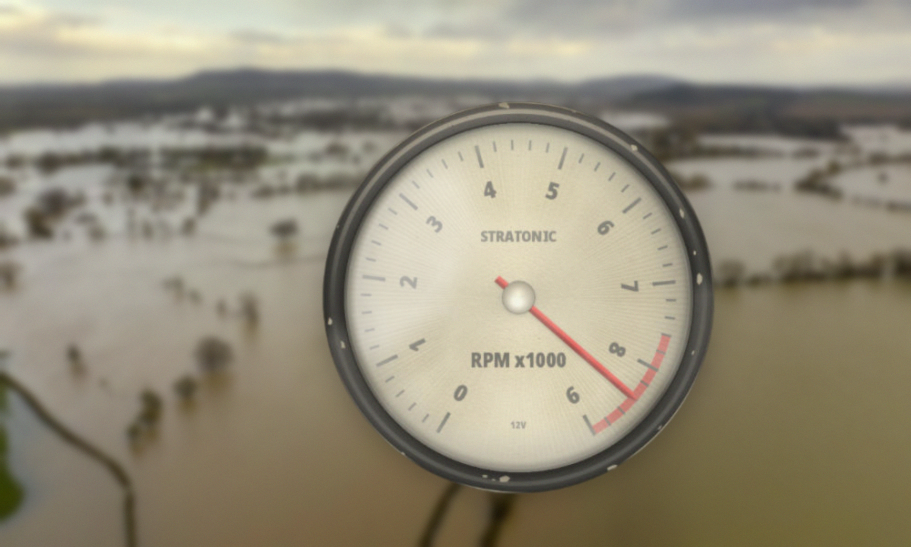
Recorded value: 8400,rpm
